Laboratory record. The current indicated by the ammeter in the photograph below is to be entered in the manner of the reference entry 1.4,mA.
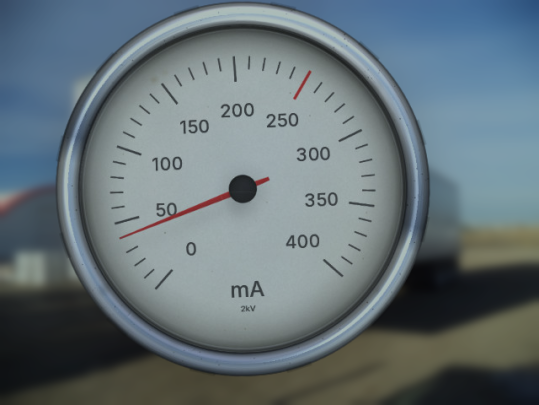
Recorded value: 40,mA
